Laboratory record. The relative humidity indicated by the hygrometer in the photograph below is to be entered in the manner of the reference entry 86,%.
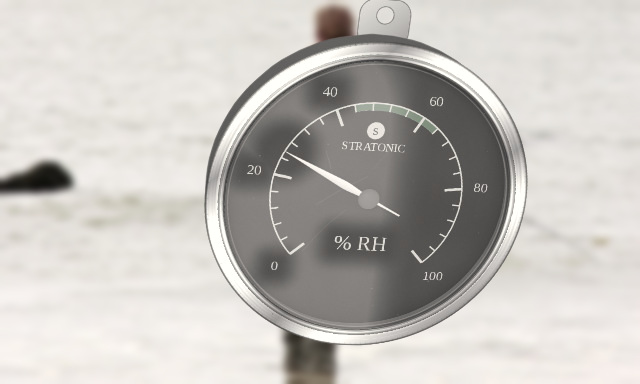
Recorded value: 26,%
